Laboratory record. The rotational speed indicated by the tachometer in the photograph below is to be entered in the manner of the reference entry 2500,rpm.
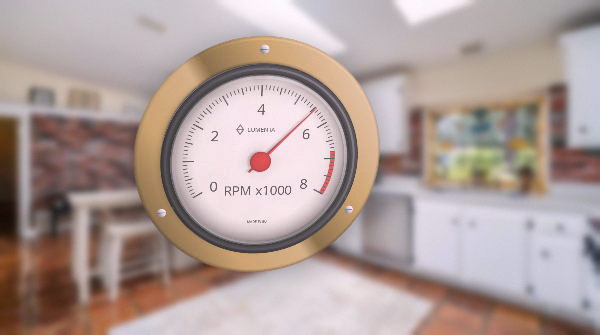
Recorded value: 5500,rpm
